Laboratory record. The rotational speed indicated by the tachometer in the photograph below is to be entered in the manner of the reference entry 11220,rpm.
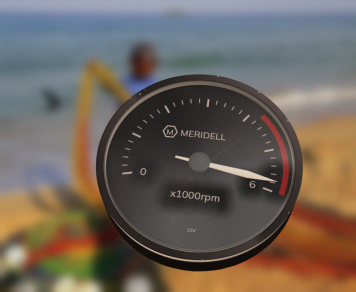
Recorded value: 5800,rpm
